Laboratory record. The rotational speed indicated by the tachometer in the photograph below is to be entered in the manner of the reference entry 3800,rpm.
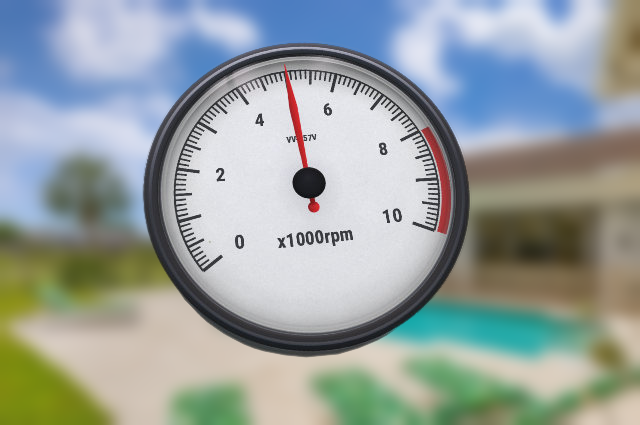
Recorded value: 5000,rpm
